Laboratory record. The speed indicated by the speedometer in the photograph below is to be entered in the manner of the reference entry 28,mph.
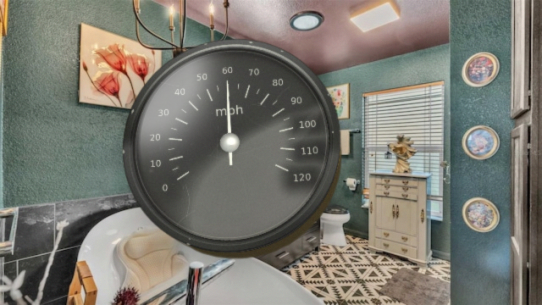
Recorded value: 60,mph
